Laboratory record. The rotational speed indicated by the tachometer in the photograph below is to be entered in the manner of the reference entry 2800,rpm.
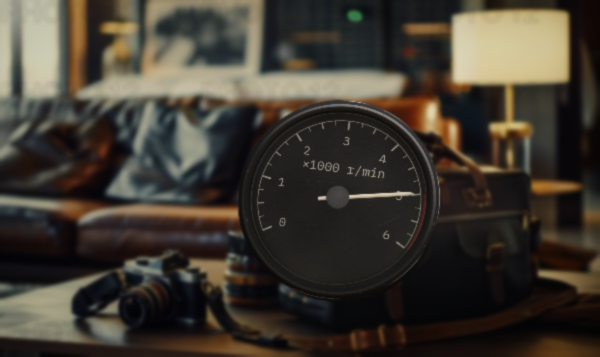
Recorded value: 5000,rpm
